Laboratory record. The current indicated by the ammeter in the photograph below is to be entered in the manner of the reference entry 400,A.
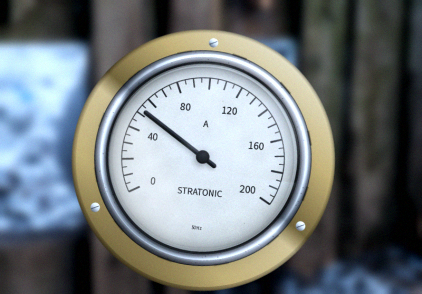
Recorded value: 52.5,A
